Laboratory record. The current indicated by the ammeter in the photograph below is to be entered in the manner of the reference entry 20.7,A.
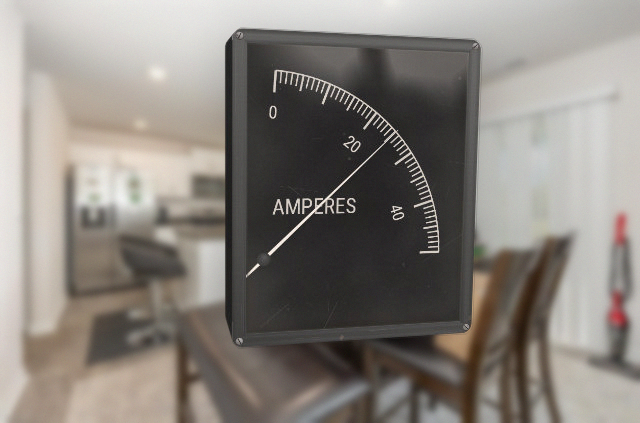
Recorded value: 25,A
